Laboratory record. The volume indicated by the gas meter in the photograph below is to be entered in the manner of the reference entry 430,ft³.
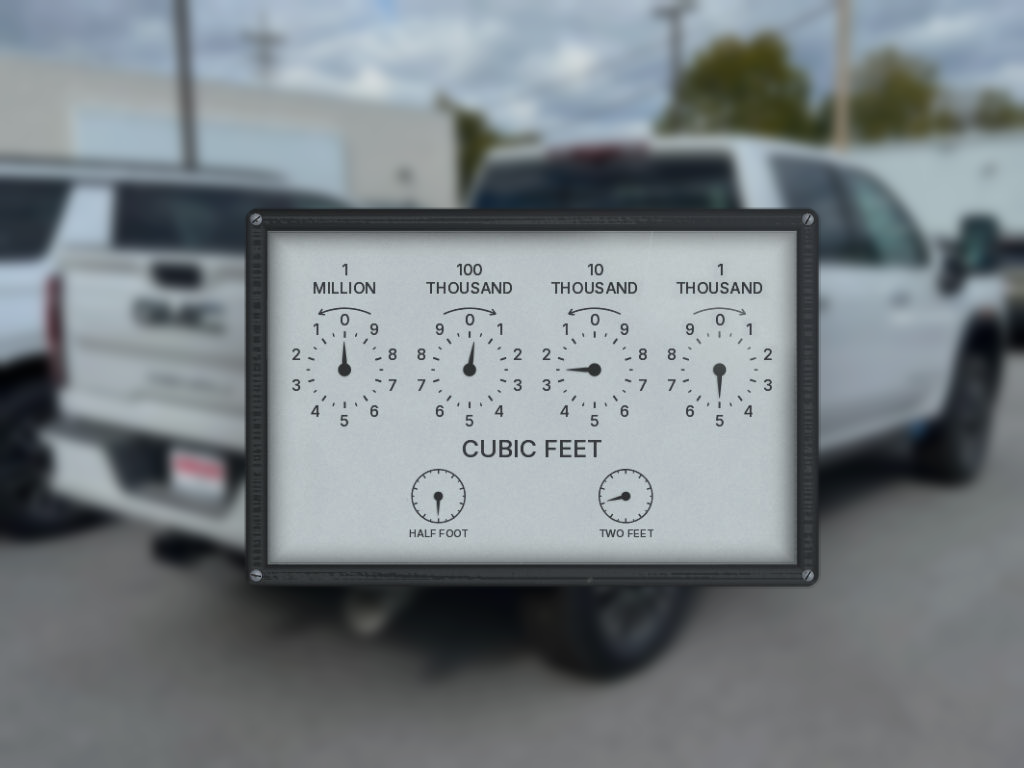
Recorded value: 2500,ft³
